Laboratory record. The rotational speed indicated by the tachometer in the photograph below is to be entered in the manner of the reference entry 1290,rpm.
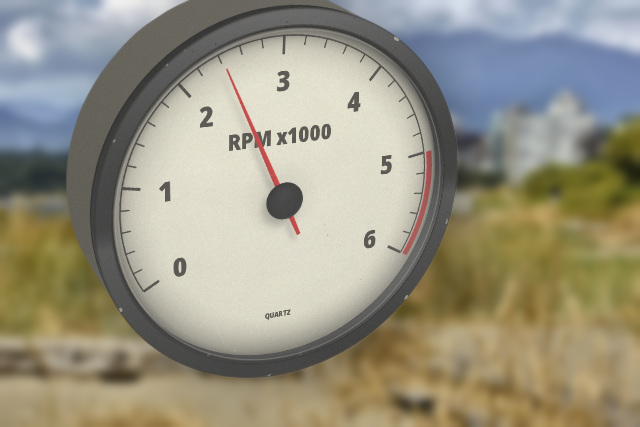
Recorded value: 2400,rpm
